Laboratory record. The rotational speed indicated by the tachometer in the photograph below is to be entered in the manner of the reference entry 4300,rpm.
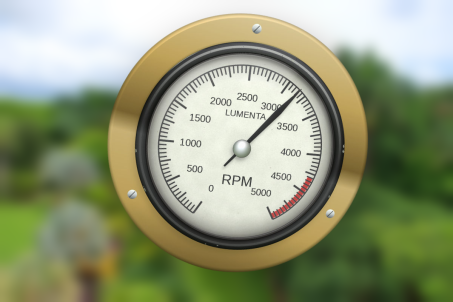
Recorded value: 3150,rpm
